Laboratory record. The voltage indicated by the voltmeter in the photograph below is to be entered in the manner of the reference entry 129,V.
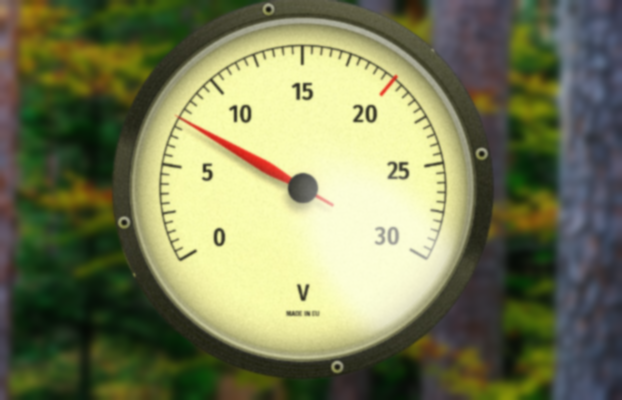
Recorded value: 7.5,V
